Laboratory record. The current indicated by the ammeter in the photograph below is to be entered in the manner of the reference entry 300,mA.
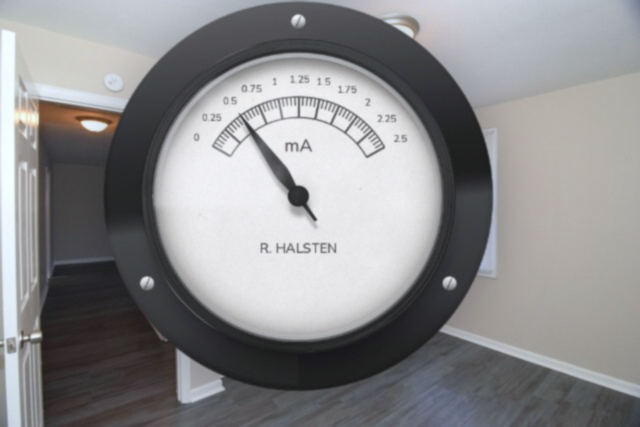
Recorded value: 0.5,mA
